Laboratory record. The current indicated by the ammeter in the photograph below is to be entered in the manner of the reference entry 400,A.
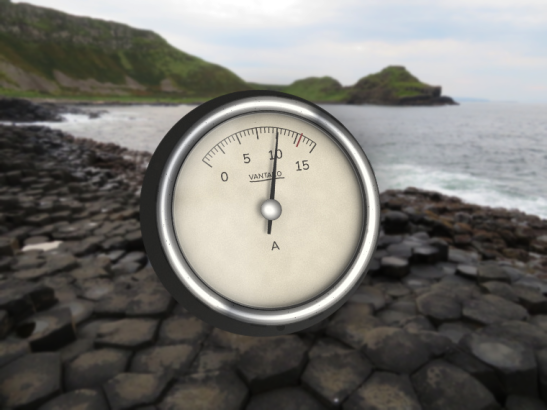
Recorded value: 10,A
